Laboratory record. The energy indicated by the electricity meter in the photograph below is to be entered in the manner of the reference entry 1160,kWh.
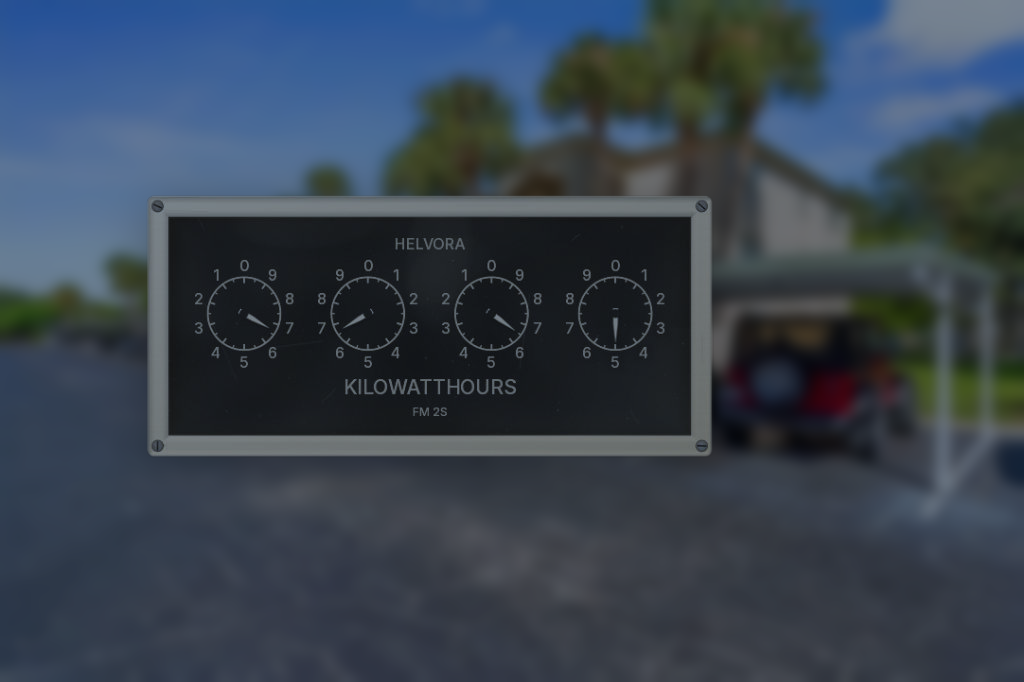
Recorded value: 6665,kWh
